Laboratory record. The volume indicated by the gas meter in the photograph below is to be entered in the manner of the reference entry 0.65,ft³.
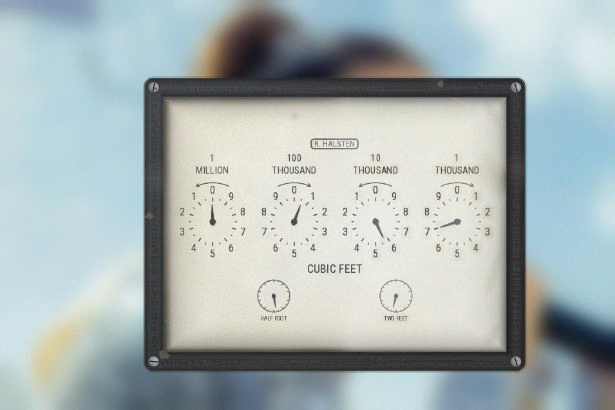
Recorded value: 5700,ft³
